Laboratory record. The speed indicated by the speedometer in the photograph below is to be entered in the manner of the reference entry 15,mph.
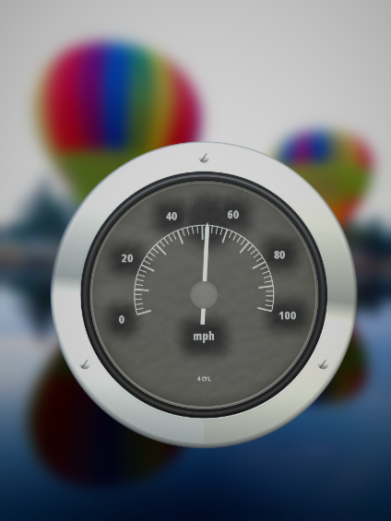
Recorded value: 52,mph
